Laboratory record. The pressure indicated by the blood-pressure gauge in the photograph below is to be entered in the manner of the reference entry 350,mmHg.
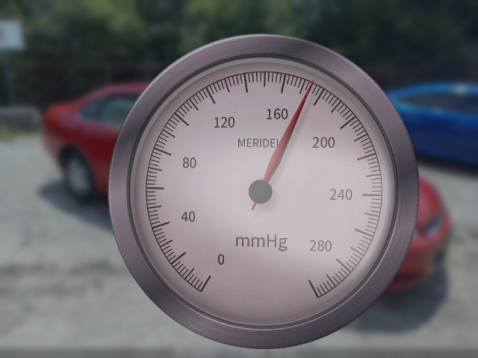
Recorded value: 174,mmHg
